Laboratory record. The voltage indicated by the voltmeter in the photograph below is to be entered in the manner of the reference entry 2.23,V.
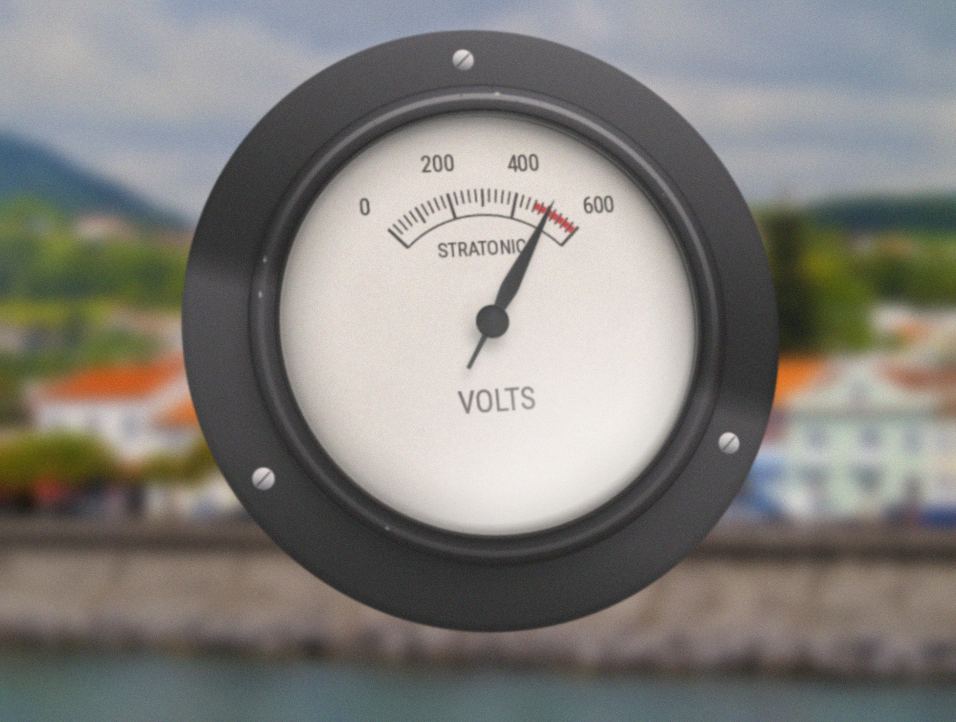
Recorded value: 500,V
